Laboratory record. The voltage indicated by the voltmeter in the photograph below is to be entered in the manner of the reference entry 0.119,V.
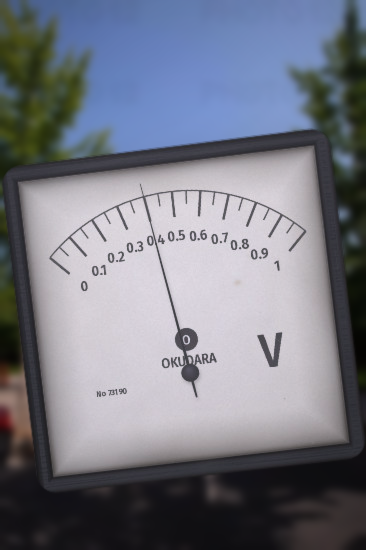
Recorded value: 0.4,V
